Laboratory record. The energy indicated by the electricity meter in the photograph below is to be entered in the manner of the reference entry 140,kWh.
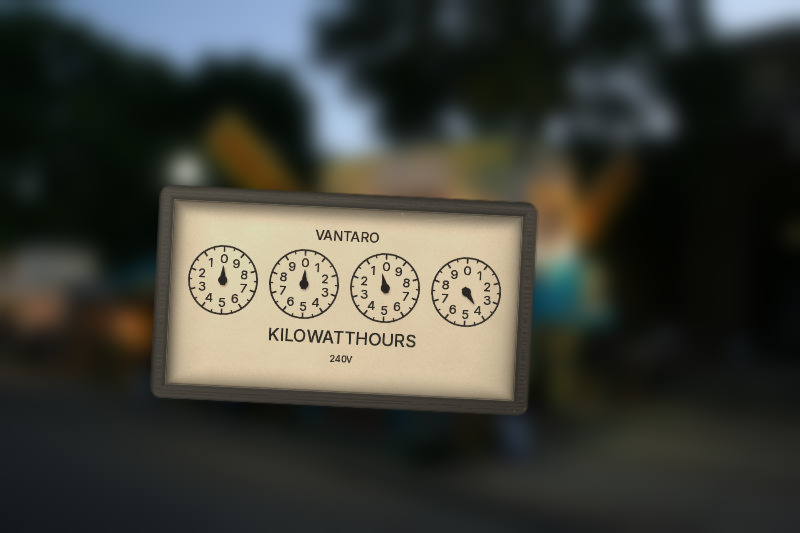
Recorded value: 4,kWh
